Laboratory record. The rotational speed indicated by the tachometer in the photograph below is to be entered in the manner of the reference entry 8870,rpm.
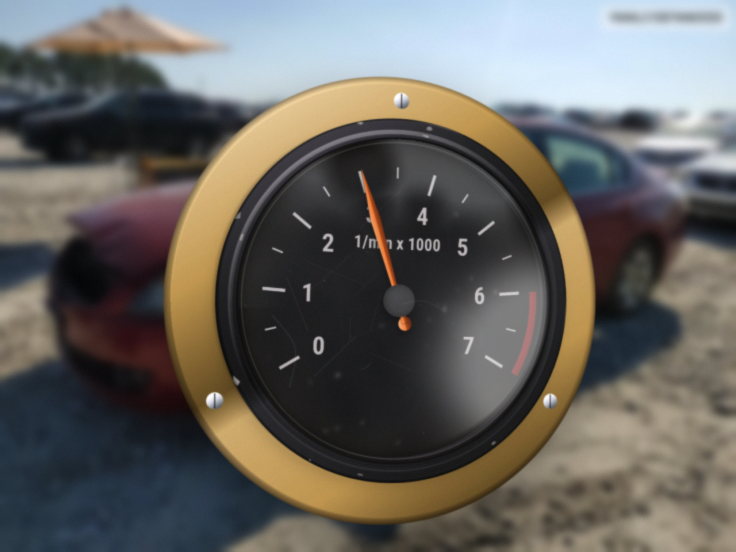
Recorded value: 3000,rpm
